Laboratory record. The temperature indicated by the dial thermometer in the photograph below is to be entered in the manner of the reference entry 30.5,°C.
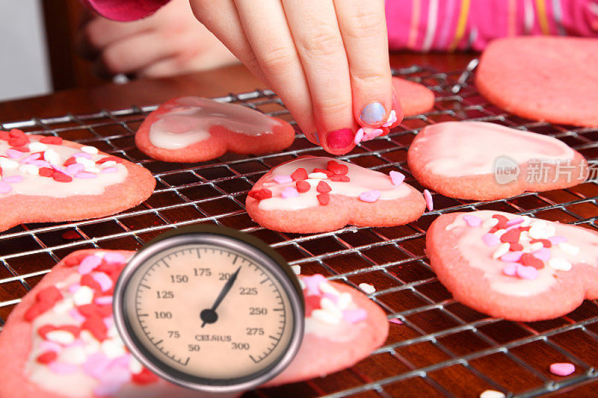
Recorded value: 205,°C
